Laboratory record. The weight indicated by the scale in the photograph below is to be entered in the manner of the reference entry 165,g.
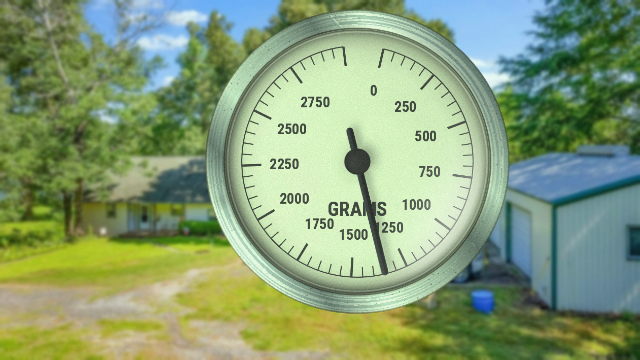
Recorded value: 1350,g
